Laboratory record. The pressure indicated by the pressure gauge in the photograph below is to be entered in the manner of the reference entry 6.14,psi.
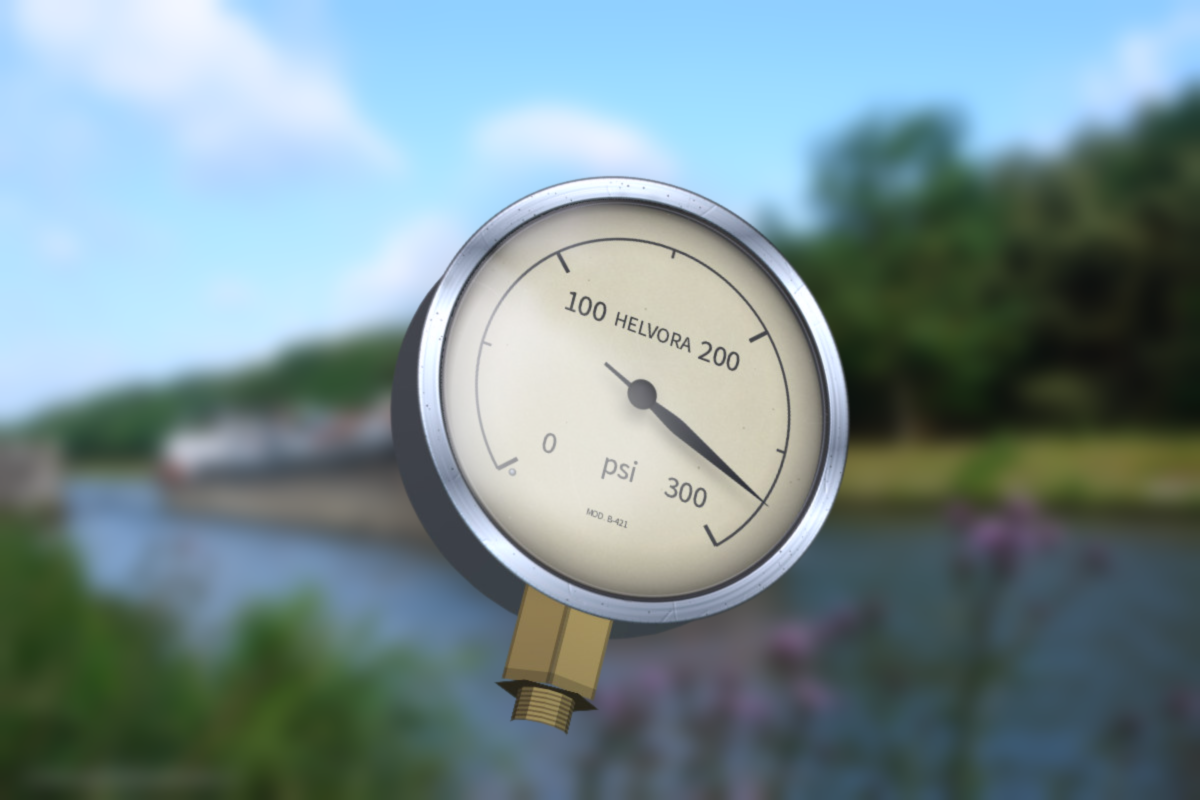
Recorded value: 275,psi
